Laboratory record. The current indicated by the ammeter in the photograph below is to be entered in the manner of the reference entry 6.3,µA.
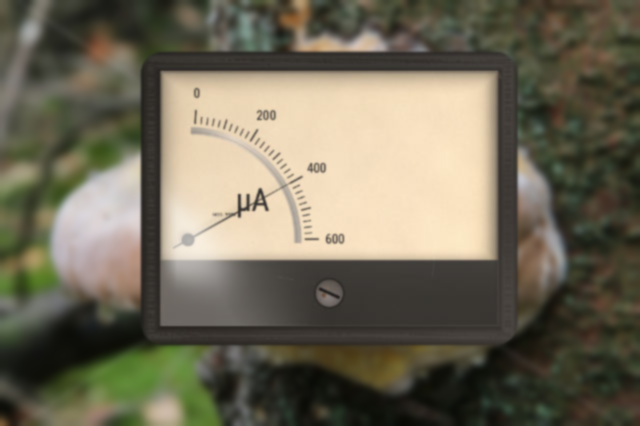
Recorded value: 400,µA
